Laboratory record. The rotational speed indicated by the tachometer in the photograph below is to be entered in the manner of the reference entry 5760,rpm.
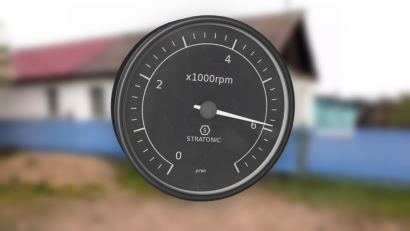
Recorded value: 5900,rpm
